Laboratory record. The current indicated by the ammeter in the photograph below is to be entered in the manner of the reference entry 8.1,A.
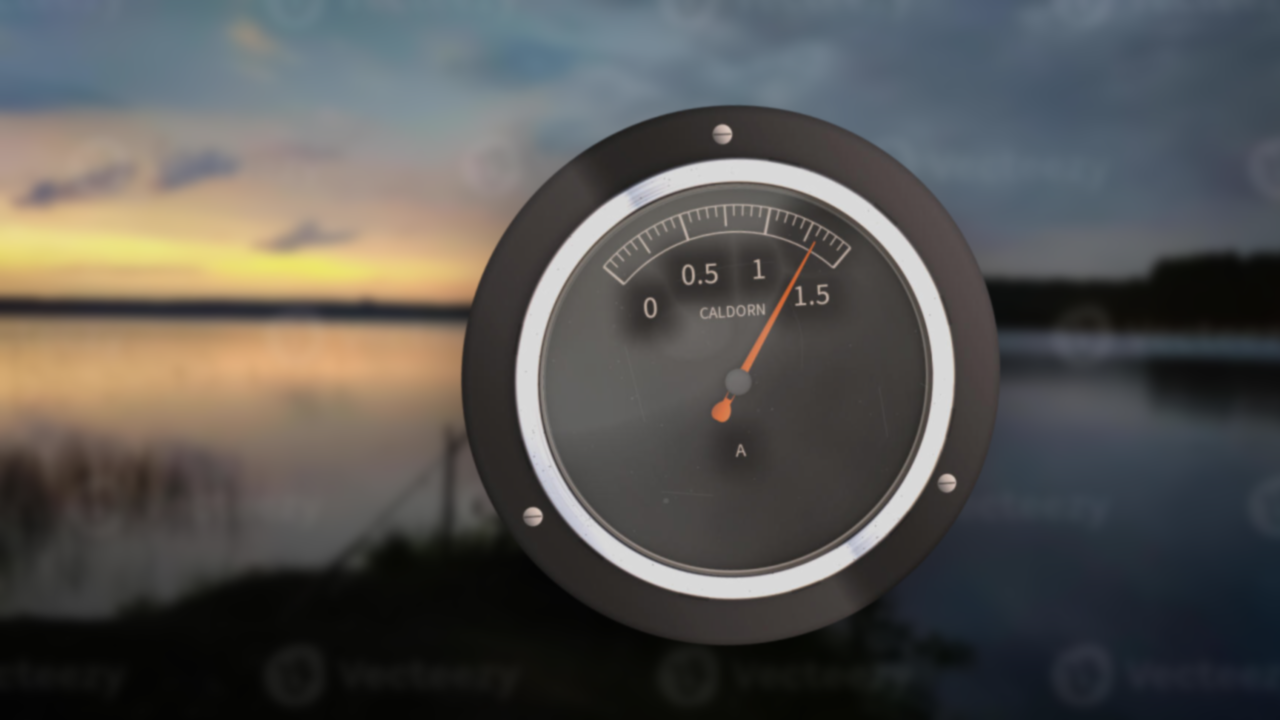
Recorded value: 1.3,A
